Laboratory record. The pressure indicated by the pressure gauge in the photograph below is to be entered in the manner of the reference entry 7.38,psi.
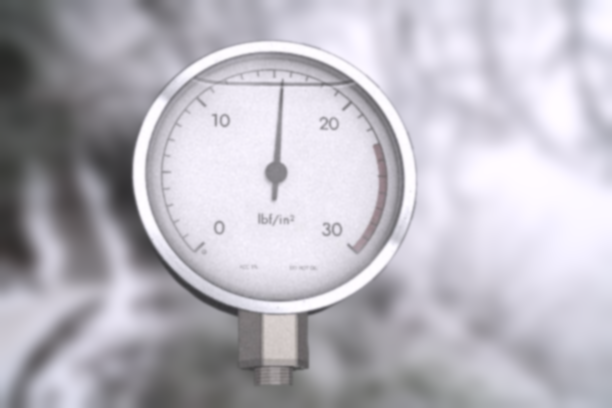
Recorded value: 15.5,psi
